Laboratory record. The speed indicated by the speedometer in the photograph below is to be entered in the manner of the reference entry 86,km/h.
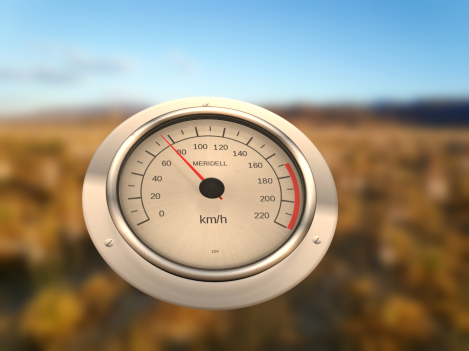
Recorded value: 75,km/h
